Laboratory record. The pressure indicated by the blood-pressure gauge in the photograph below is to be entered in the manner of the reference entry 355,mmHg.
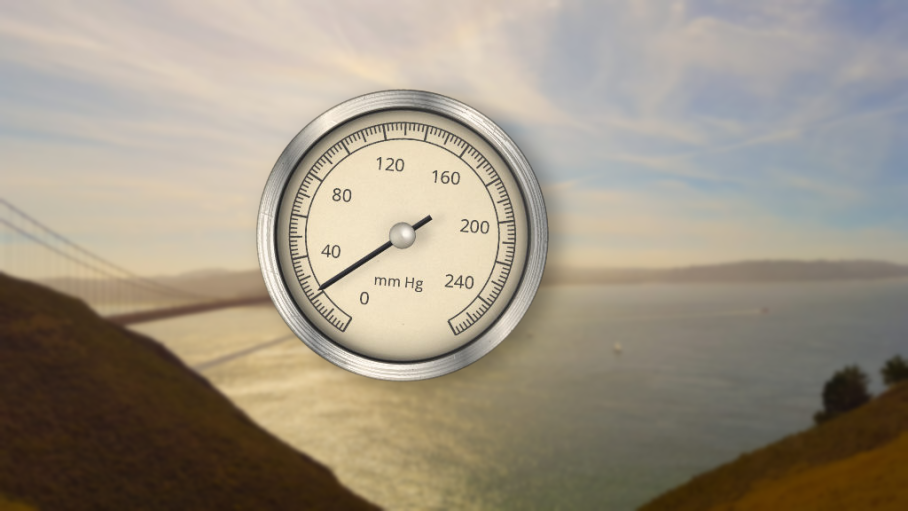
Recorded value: 22,mmHg
